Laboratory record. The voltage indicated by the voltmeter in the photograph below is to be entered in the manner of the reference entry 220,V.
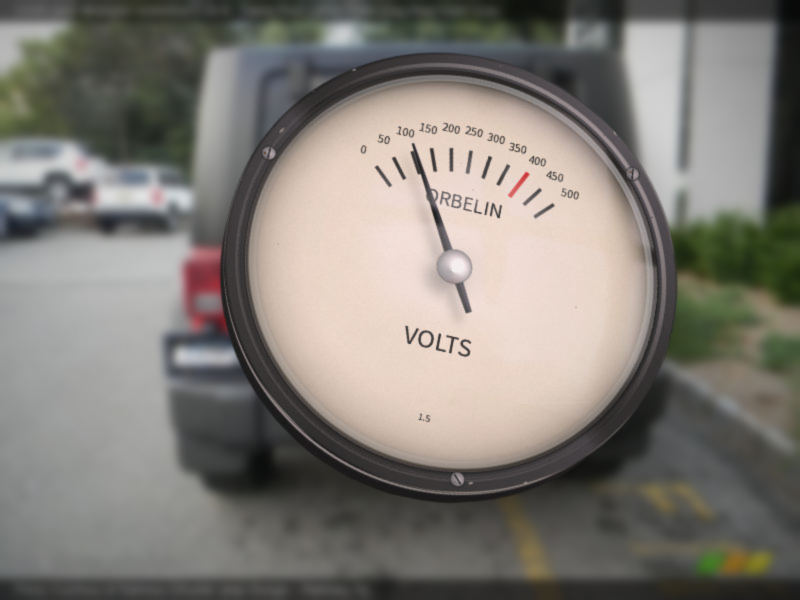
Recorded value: 100,V
